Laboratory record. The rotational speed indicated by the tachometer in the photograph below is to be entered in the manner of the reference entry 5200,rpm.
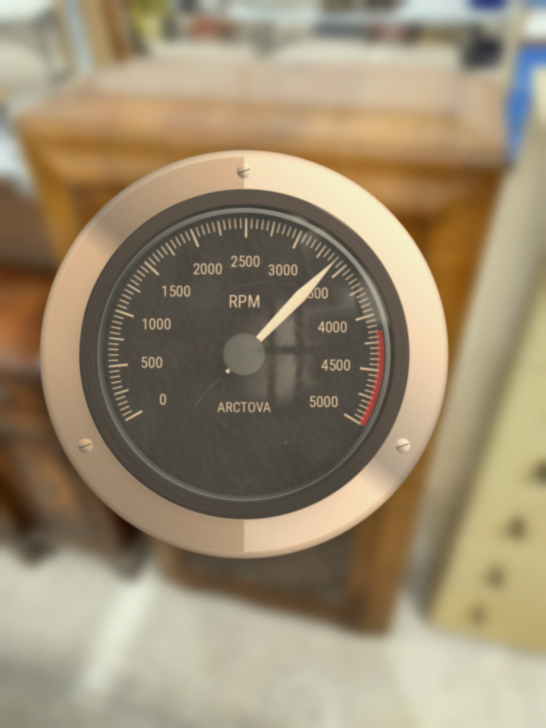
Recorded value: 3400,rpm
